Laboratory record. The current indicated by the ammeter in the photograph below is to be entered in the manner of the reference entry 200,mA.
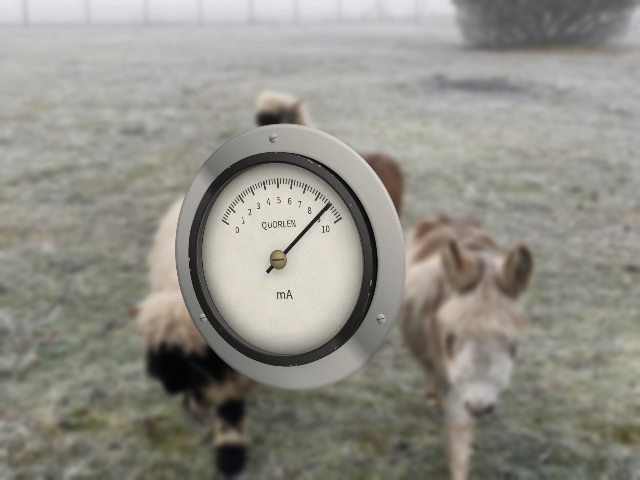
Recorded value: 9,mA
